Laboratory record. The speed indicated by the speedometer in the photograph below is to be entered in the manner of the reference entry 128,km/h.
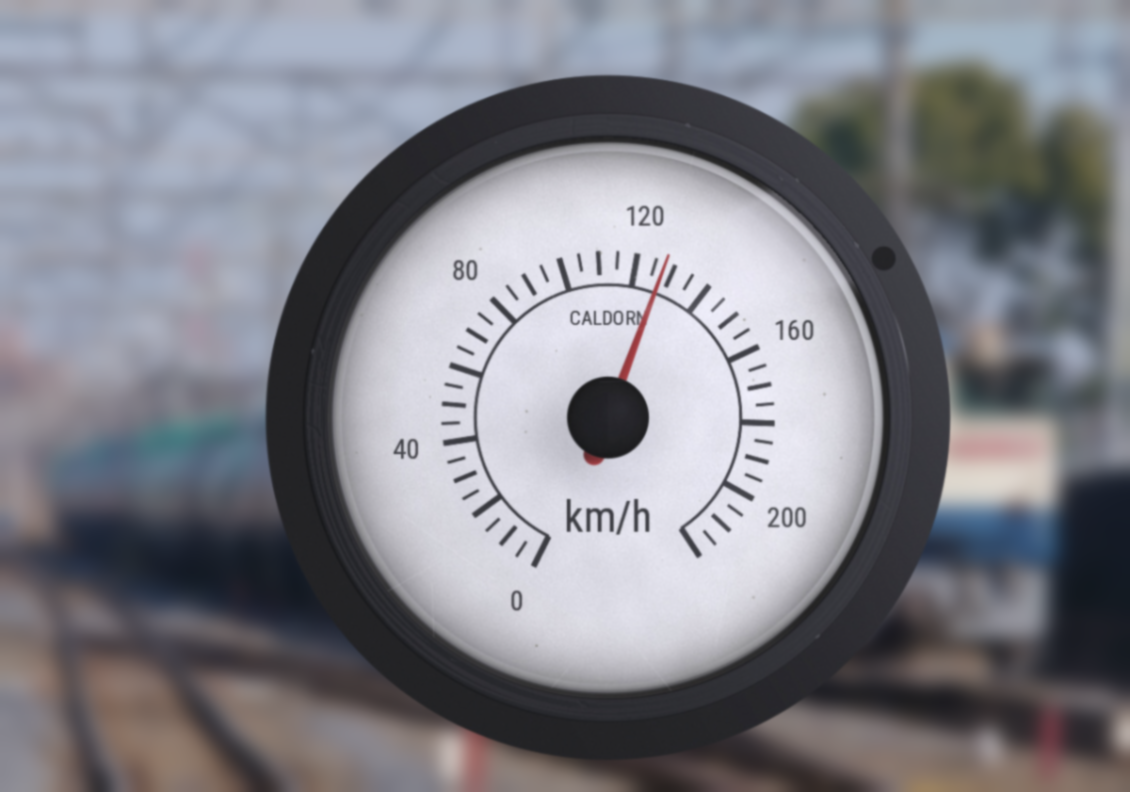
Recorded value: 127.5,km/h
